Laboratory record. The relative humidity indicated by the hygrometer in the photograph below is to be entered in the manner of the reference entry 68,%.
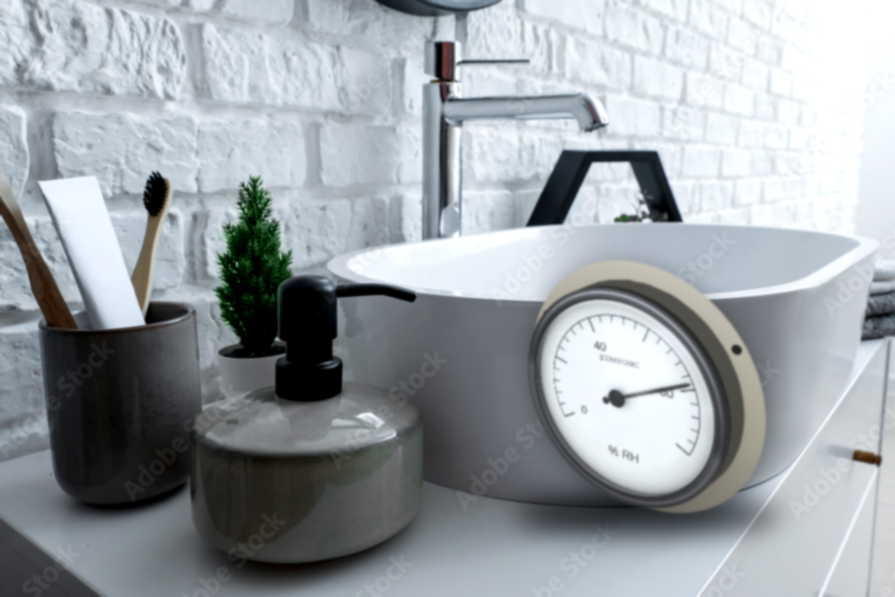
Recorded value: 78,%
